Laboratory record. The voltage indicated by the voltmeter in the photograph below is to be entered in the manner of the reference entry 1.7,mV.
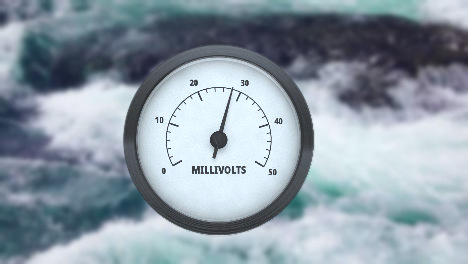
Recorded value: 28,mV
